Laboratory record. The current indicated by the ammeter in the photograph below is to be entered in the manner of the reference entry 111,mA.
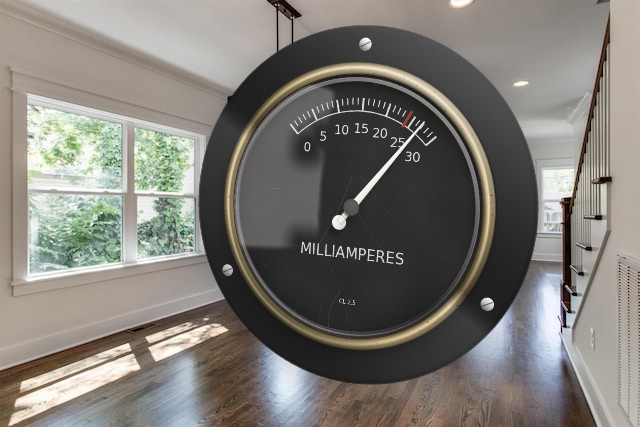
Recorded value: 27,mA
